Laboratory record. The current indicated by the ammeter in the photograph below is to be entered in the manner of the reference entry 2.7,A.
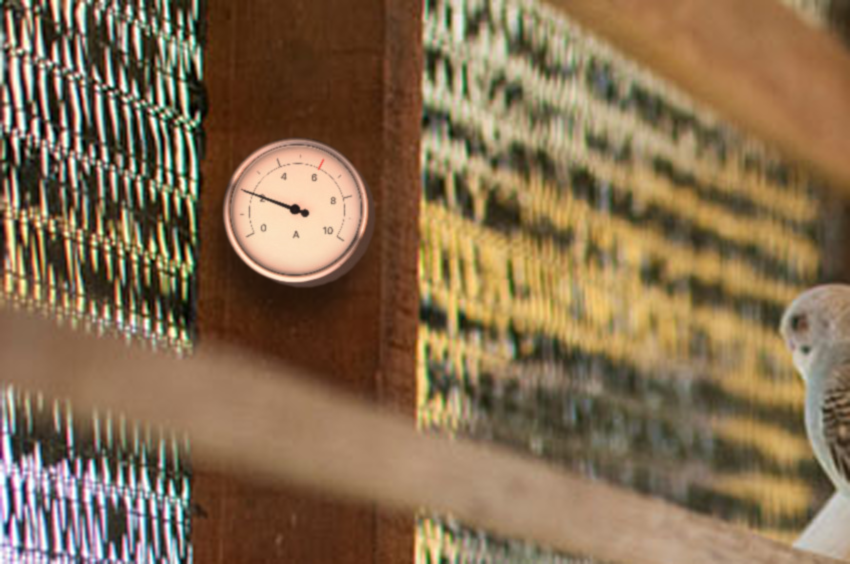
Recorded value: 2,A
